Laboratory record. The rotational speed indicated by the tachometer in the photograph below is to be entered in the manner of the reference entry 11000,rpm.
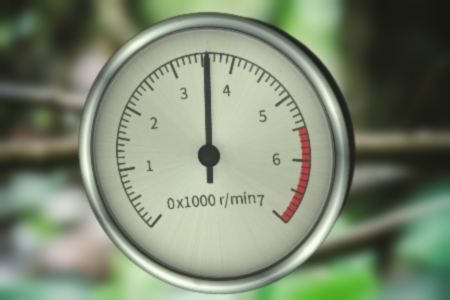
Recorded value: 3600,rpm
